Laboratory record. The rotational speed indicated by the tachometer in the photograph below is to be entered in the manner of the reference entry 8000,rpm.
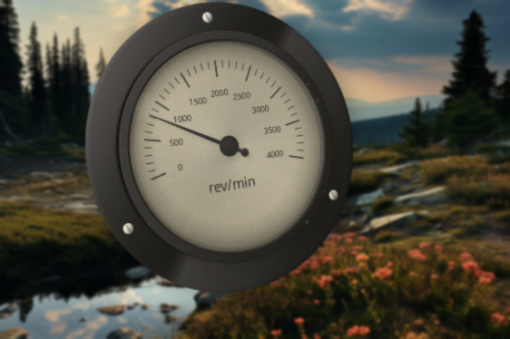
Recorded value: 800,rpm
